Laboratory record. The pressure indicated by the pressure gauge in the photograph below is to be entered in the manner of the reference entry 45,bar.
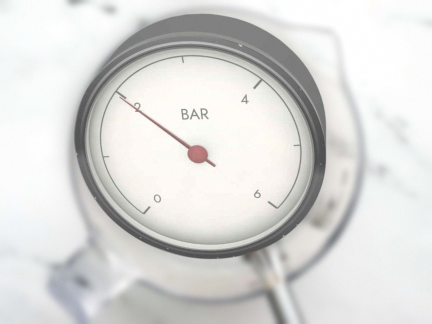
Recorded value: 2,bar
